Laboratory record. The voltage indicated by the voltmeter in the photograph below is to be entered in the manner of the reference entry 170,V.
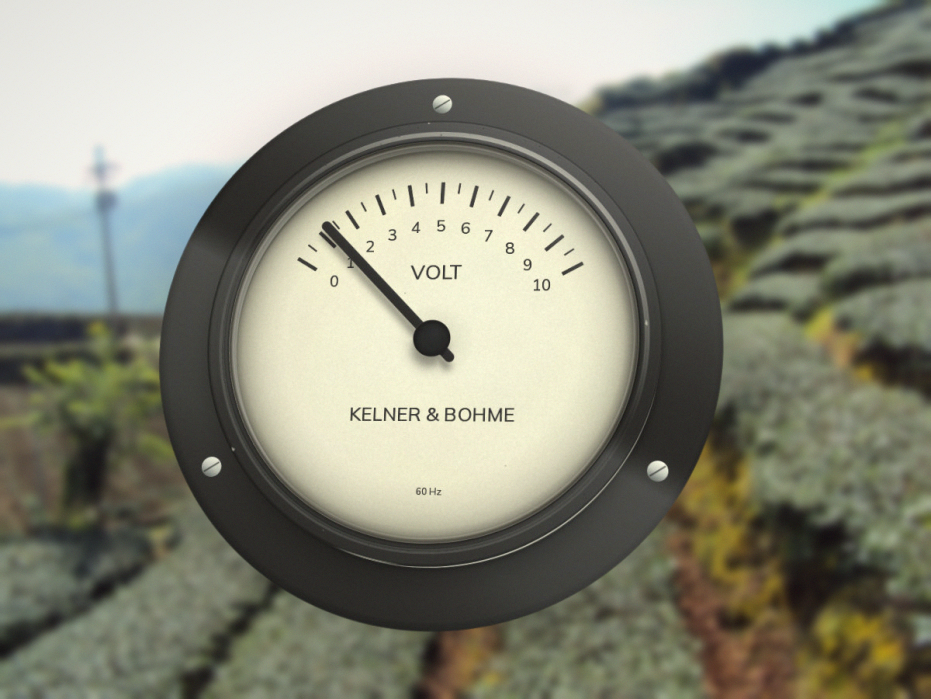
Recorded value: 1.25,V
